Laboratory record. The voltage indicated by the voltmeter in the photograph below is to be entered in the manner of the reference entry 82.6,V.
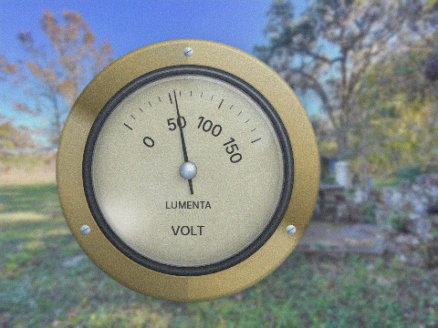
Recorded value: 55,V
